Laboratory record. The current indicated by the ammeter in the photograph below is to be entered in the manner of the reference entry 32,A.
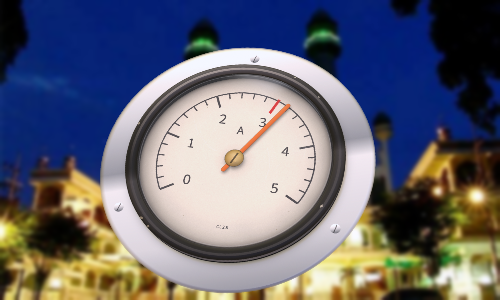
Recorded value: 3.2,A
